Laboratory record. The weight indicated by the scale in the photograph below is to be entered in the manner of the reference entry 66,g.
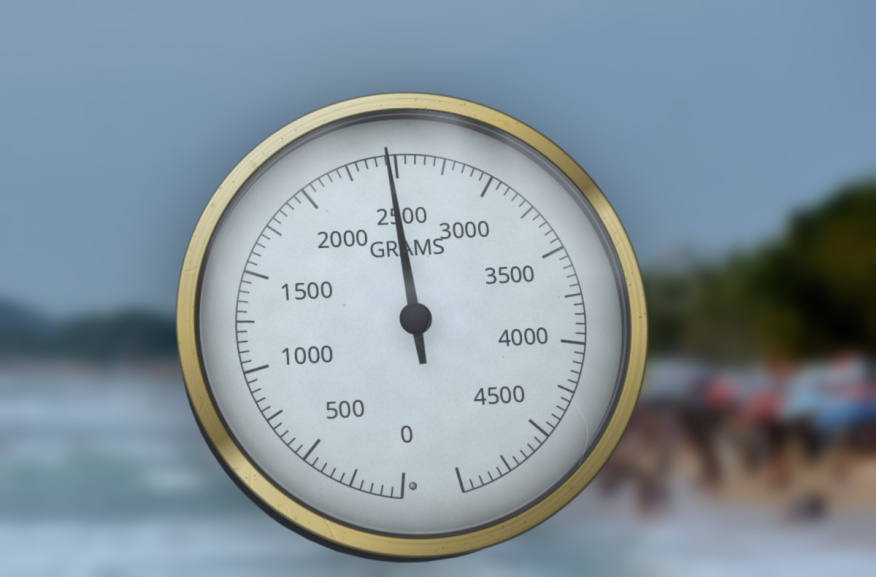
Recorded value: 2450,g
